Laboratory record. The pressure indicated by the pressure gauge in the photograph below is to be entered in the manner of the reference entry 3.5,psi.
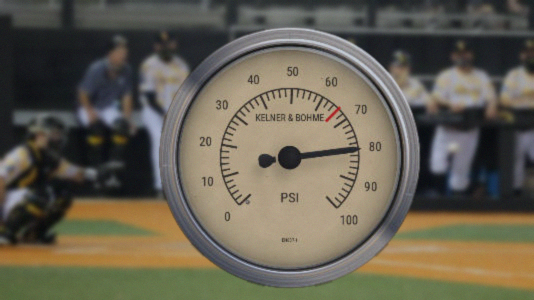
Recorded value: 80,psi
